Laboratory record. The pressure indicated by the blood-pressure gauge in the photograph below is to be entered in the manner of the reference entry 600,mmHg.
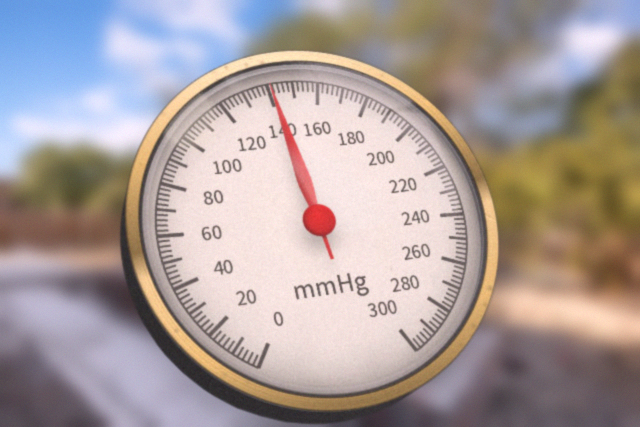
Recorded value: 140,mmHg
